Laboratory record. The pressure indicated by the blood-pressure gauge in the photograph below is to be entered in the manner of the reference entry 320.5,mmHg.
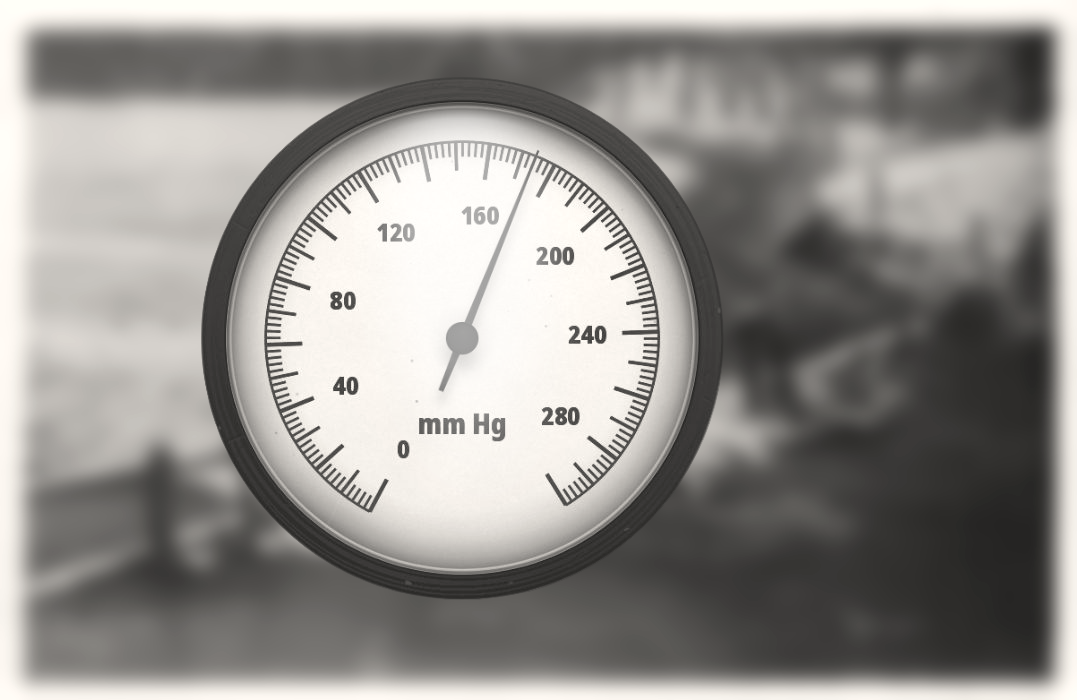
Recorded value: 174,mmHg
